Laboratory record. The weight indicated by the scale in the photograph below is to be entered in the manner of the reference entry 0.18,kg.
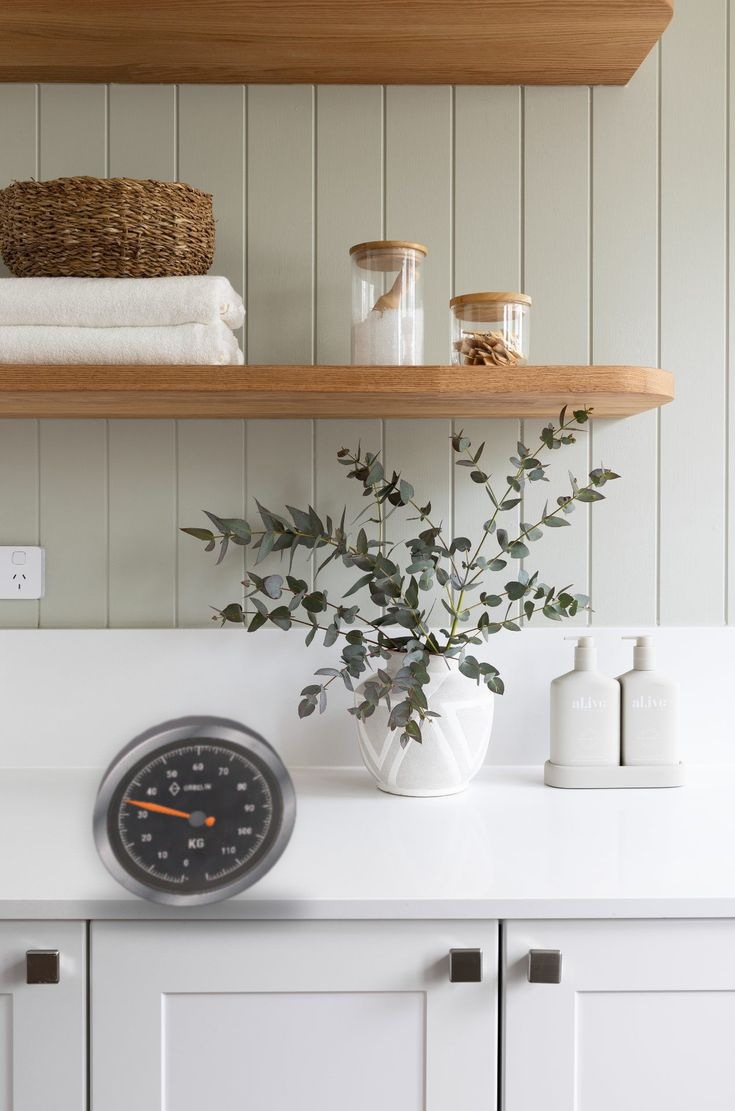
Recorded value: 35,kg
